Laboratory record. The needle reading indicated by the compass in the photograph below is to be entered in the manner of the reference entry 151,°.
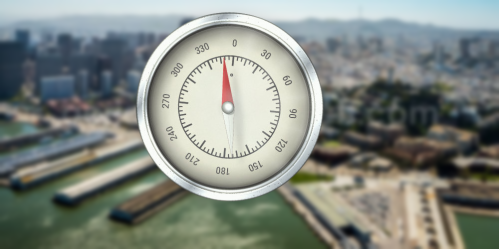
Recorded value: 350,°
